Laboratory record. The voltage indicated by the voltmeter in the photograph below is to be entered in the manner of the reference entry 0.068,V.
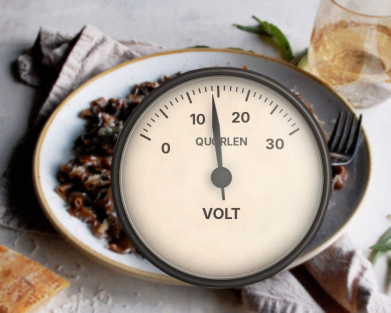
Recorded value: 14,V
